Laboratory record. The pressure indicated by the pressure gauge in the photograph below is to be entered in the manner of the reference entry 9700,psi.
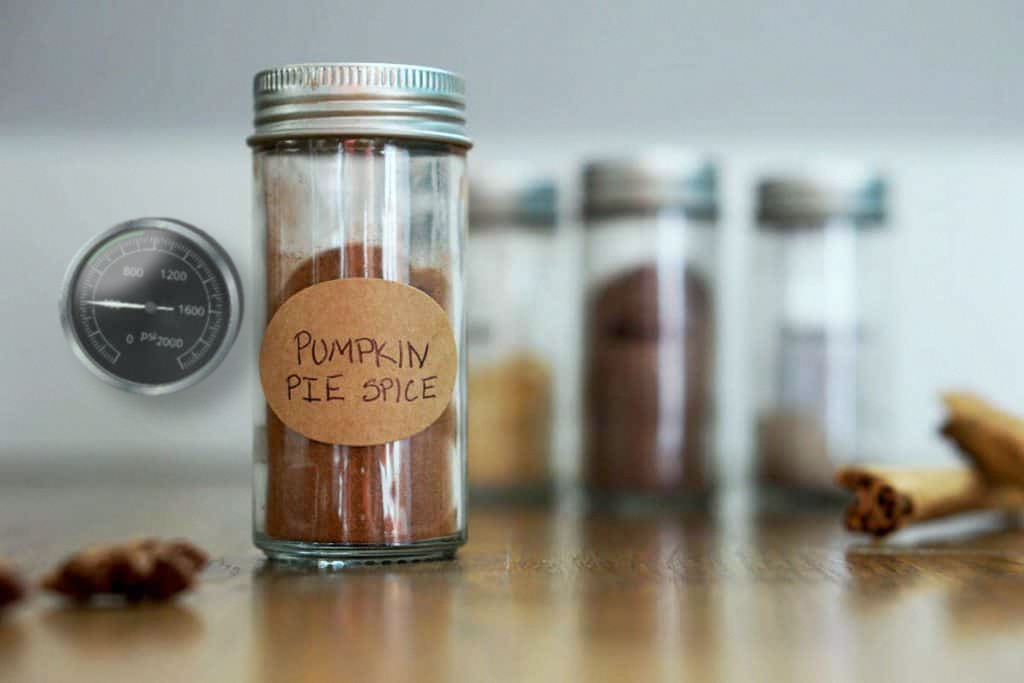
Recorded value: 400,psi
